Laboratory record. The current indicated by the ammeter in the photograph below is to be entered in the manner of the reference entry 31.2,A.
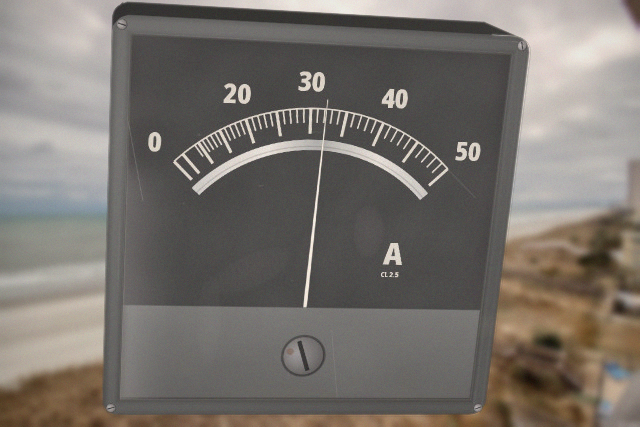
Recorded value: 32,A
